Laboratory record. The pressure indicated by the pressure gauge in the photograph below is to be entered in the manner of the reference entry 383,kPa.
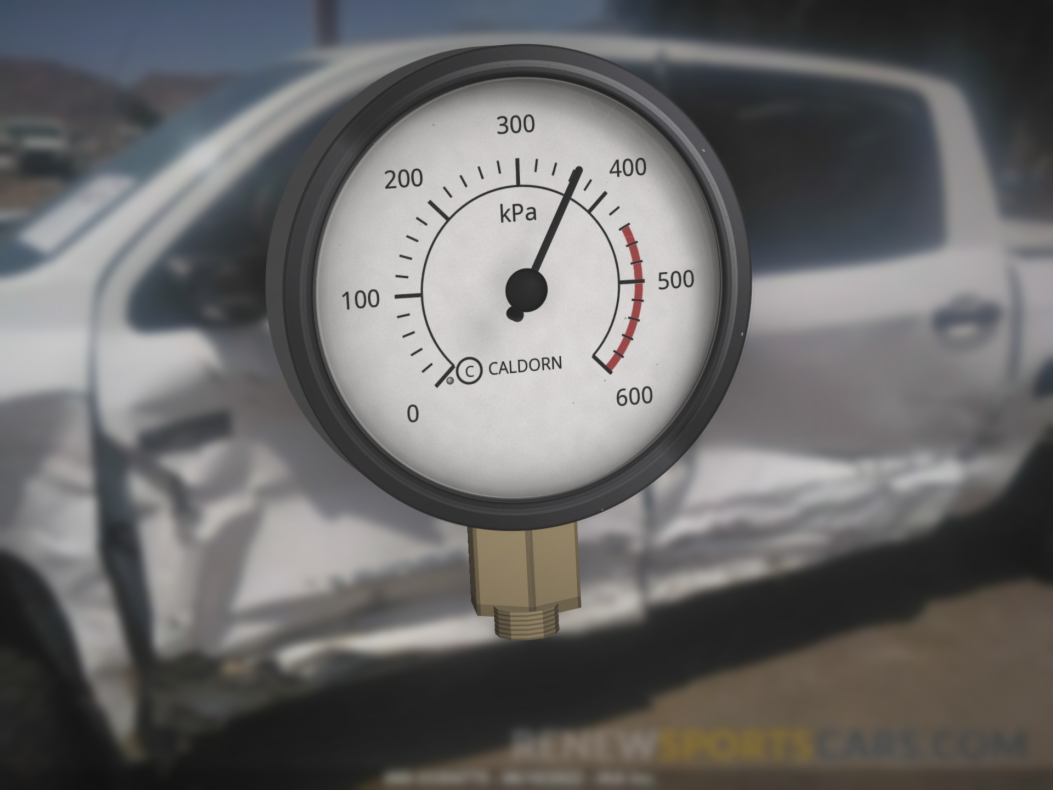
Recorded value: 360,kPa
